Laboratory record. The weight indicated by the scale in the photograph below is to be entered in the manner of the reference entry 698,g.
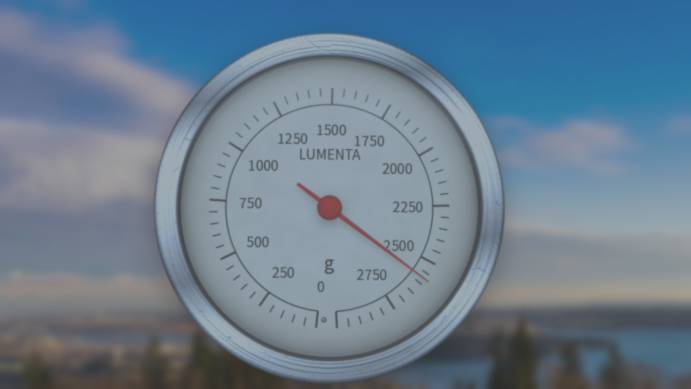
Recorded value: 2575,g
